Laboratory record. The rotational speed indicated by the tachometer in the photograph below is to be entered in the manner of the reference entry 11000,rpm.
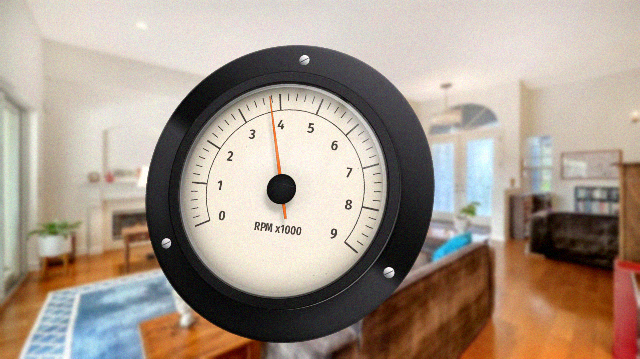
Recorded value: 3800,rpm
